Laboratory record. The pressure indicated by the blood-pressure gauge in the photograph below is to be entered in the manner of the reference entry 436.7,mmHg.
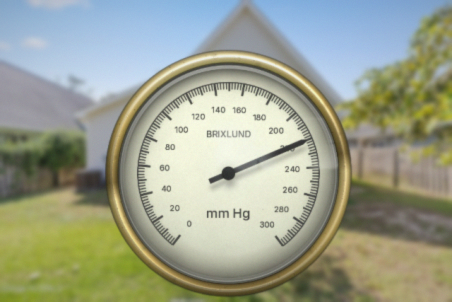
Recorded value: 220,mmHg
